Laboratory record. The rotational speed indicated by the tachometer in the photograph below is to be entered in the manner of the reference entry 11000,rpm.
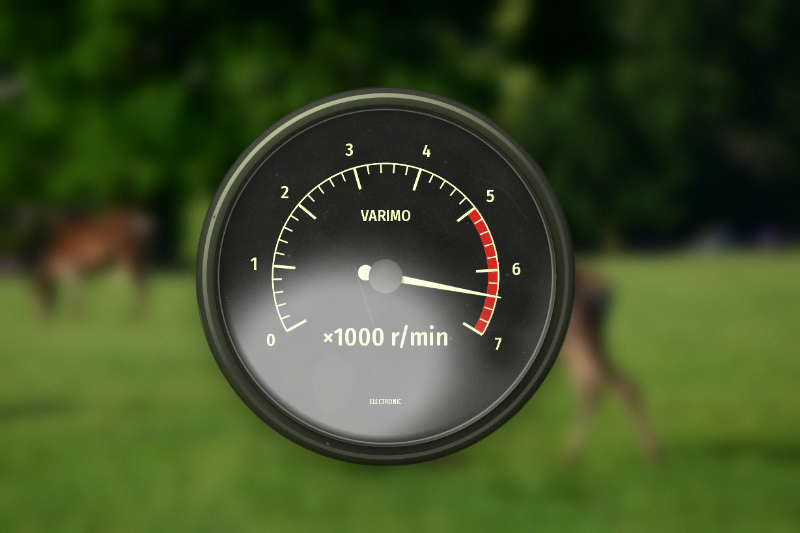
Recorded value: 6400,rpm
